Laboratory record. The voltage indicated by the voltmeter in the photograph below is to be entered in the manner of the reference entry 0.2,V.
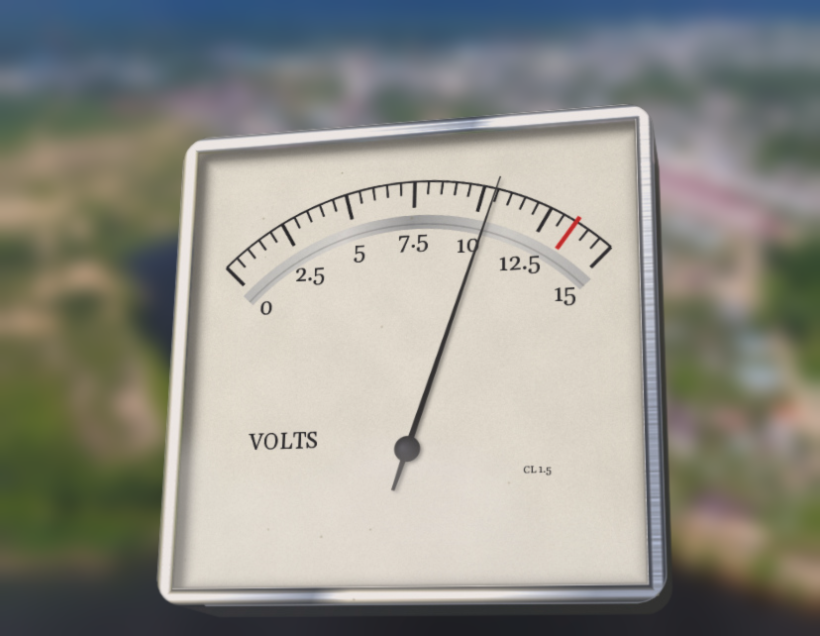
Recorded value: 10.5,V
